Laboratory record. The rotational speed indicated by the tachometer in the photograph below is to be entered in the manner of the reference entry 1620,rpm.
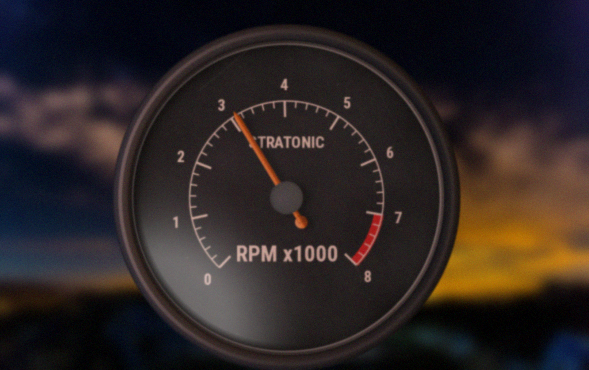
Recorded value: 3100,rpm
